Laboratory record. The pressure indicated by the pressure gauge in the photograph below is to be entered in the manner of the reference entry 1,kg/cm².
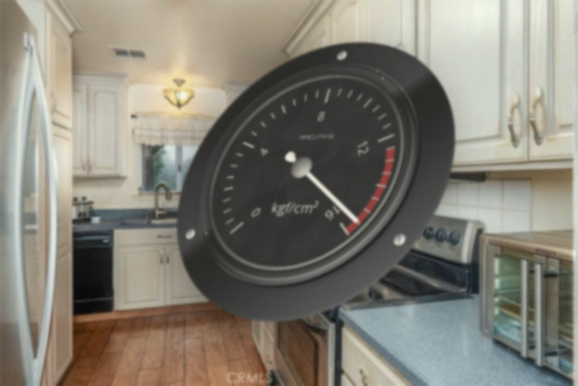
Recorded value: 15.5,kg/cm²
